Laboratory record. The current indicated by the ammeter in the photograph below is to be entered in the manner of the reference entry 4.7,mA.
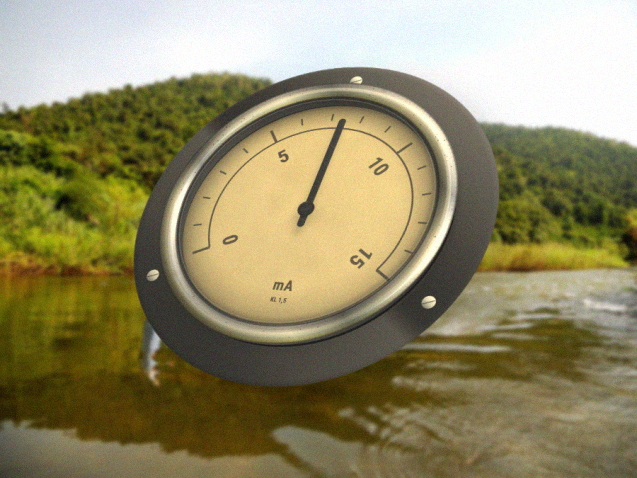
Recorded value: 7.5,mA
